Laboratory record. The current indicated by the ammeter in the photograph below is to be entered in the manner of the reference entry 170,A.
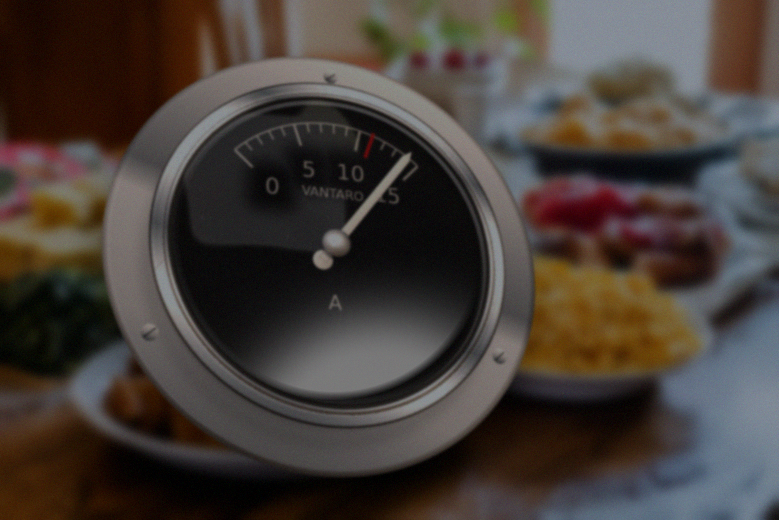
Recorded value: 14,A
